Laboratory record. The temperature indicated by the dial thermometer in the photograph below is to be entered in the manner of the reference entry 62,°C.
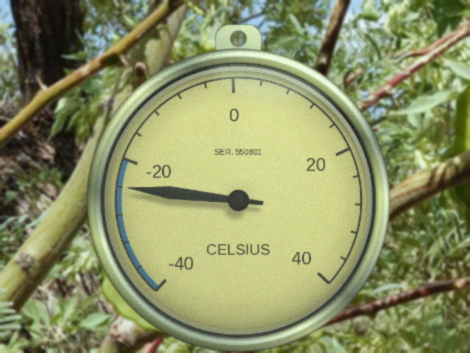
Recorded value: -24,°C
